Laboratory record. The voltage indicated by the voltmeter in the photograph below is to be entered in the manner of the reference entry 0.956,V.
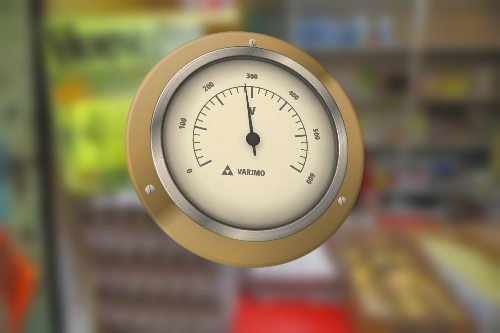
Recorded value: 280,V
